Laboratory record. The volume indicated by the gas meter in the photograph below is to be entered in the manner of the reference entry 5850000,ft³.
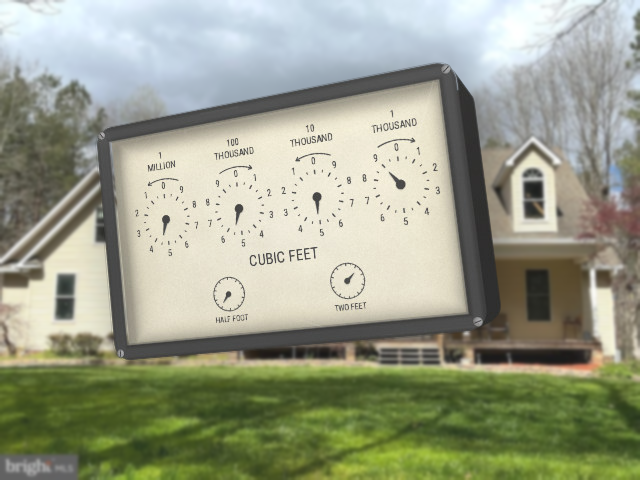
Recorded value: 454900,ft³
